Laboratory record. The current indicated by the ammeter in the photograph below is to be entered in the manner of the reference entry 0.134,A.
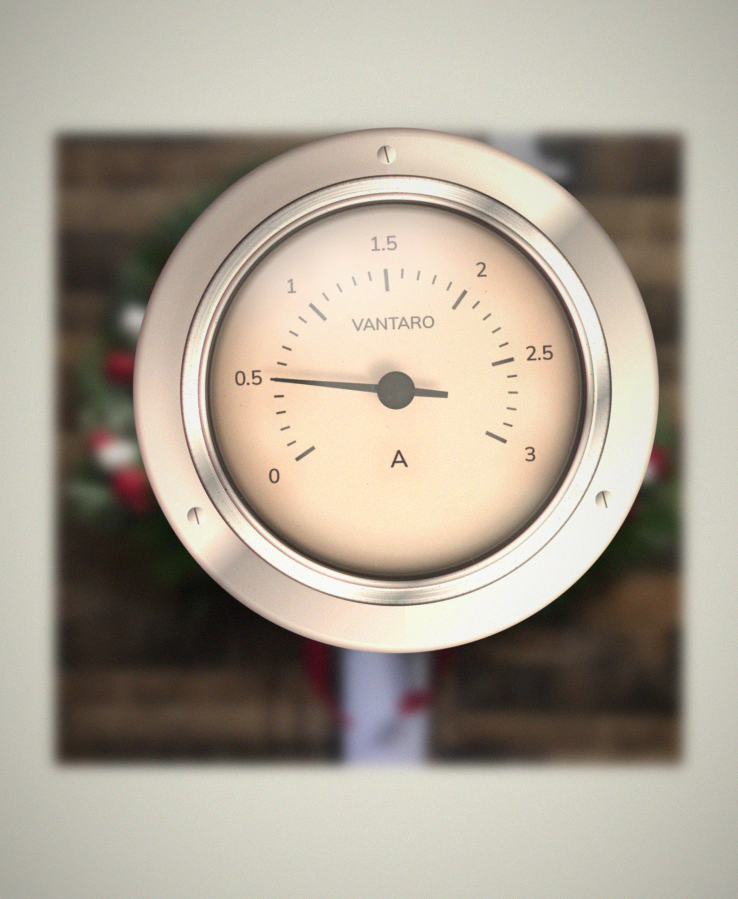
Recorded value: 0.5,A
